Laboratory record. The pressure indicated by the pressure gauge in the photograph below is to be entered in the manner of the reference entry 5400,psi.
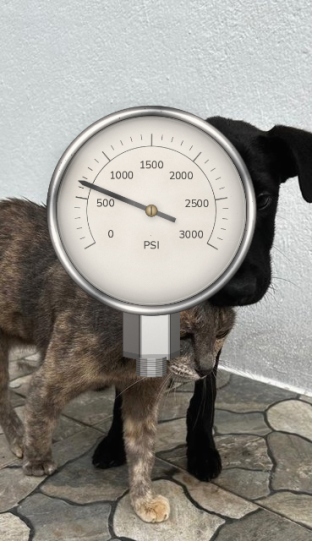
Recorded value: 650,psi
